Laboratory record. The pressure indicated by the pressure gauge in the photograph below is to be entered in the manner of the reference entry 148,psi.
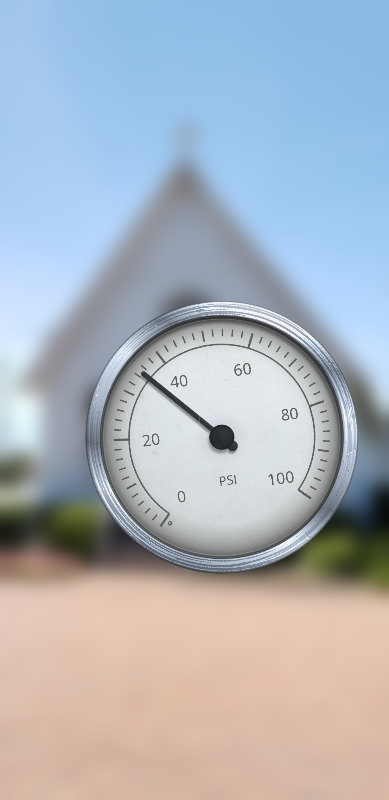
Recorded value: 35,psi
